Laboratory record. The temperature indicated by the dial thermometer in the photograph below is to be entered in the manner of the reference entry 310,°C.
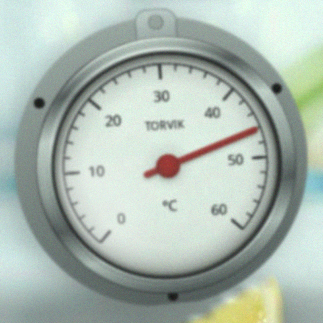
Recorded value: 46,°C
